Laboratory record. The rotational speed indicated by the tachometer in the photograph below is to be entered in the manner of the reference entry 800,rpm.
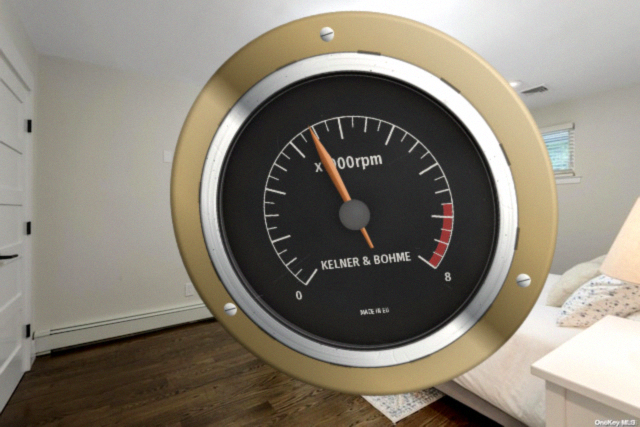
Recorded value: 3500,rpm
